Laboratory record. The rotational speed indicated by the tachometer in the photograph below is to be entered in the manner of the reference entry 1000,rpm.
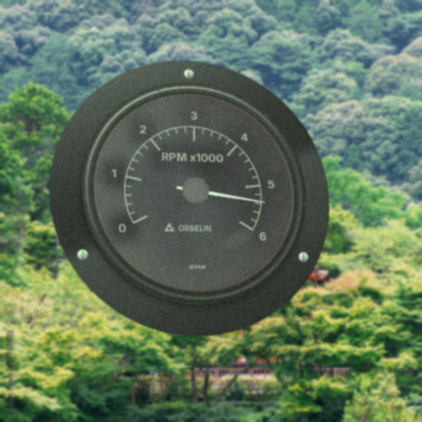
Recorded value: 5400,rpm
